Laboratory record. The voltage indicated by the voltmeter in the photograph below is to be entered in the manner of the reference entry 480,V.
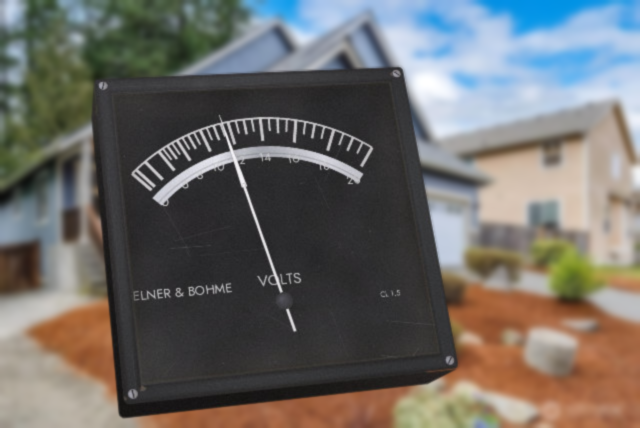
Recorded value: 11.5,V
